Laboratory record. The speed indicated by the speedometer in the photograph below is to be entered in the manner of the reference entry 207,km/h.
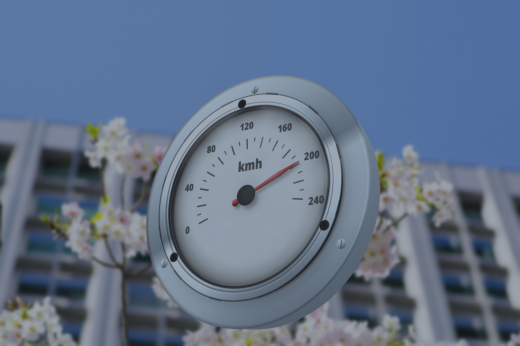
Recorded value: 200,km/h
